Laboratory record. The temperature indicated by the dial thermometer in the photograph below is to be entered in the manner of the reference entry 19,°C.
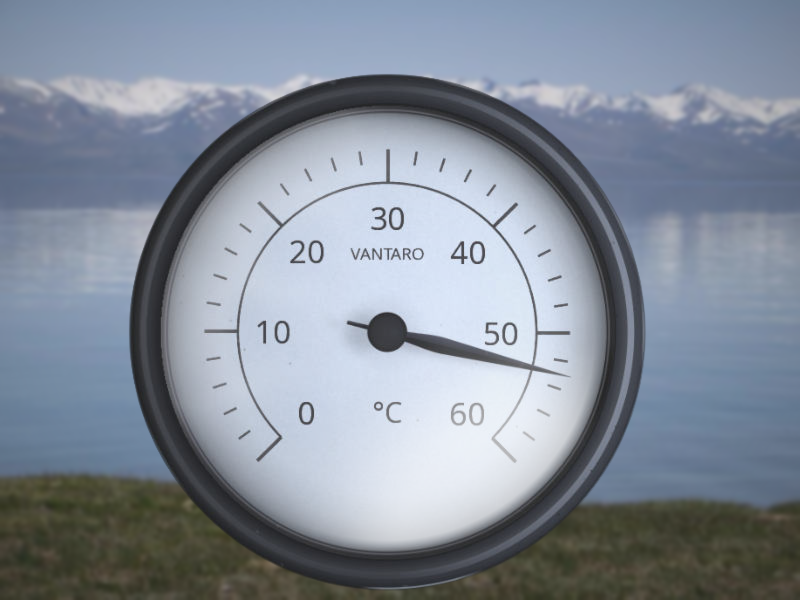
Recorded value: 53,°C
